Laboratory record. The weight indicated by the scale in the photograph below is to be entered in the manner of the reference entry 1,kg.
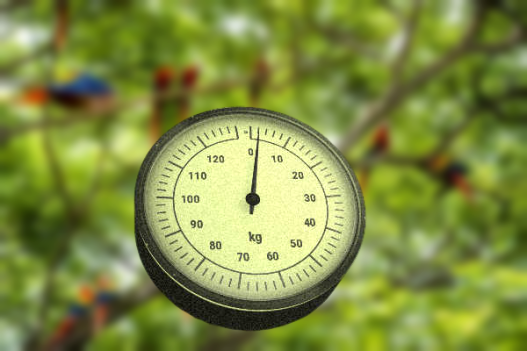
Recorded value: 2,kg
